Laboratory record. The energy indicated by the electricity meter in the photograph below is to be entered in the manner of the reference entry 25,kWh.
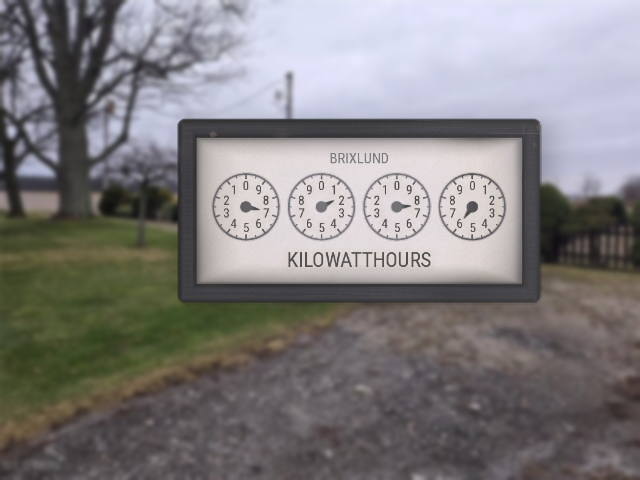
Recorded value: 7176,kWh
